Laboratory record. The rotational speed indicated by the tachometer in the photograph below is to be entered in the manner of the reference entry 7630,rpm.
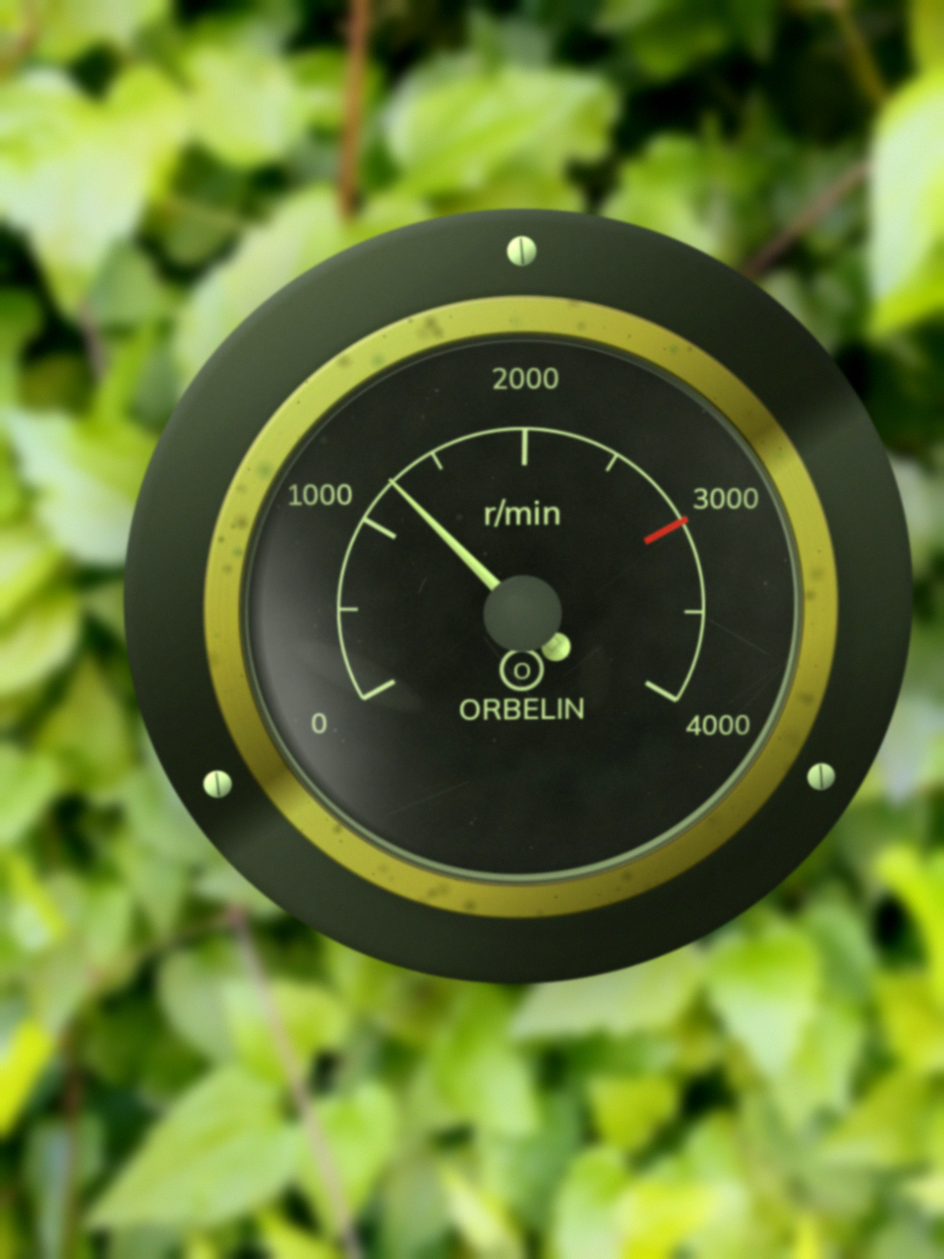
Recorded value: 1250,rpm
